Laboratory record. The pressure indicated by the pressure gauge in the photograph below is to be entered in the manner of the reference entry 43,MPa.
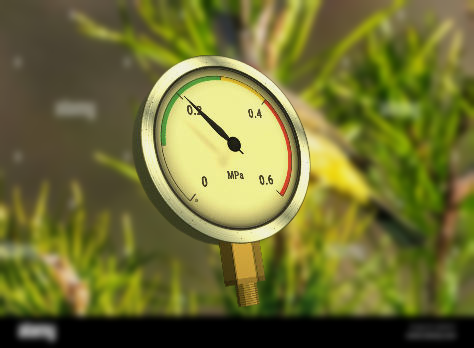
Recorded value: 0.2,MPa
